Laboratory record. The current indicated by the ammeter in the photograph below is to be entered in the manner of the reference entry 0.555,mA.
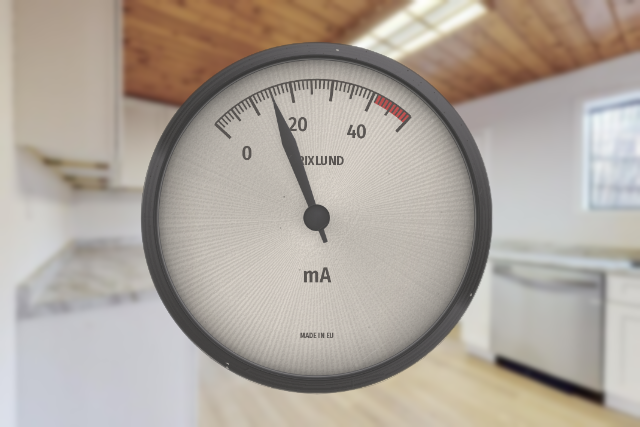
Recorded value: 15,mA
